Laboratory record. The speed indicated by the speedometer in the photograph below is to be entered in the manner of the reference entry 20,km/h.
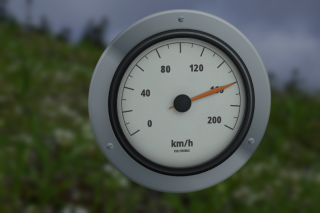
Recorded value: 160,km/h
